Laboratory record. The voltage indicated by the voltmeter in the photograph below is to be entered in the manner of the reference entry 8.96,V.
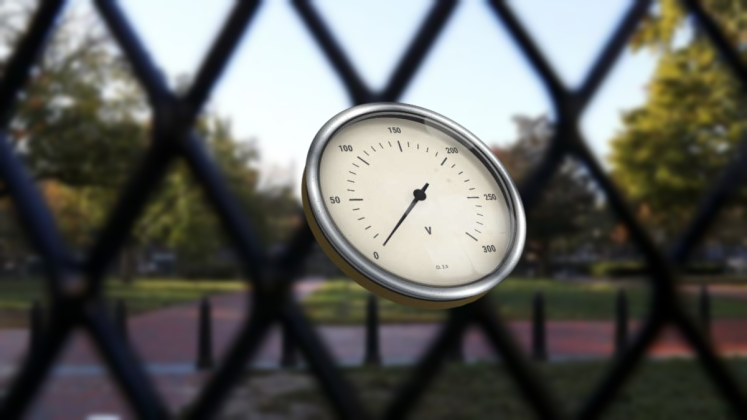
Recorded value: 0,V
